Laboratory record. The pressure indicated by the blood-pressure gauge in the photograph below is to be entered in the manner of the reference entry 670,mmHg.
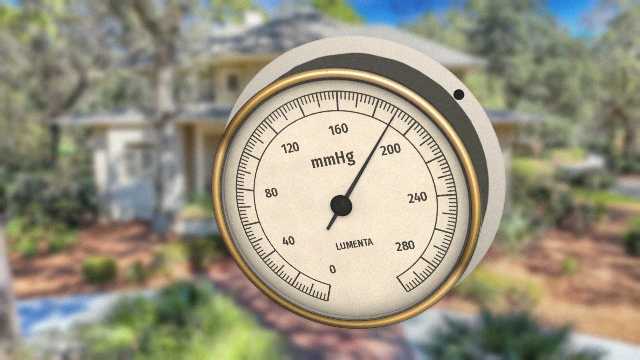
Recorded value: 190,mmHg
